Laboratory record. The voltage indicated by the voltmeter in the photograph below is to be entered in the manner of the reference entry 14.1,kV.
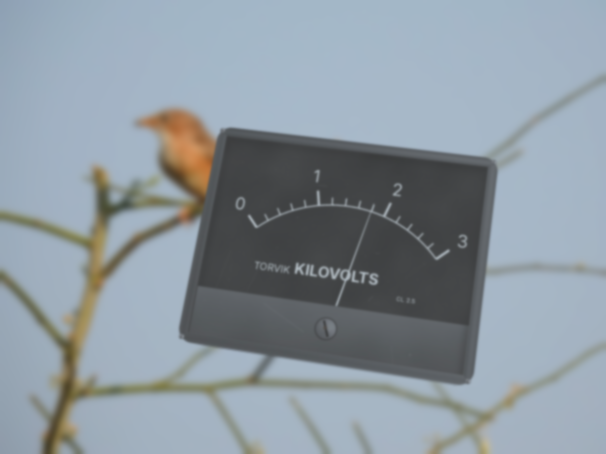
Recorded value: 1.8,kV
